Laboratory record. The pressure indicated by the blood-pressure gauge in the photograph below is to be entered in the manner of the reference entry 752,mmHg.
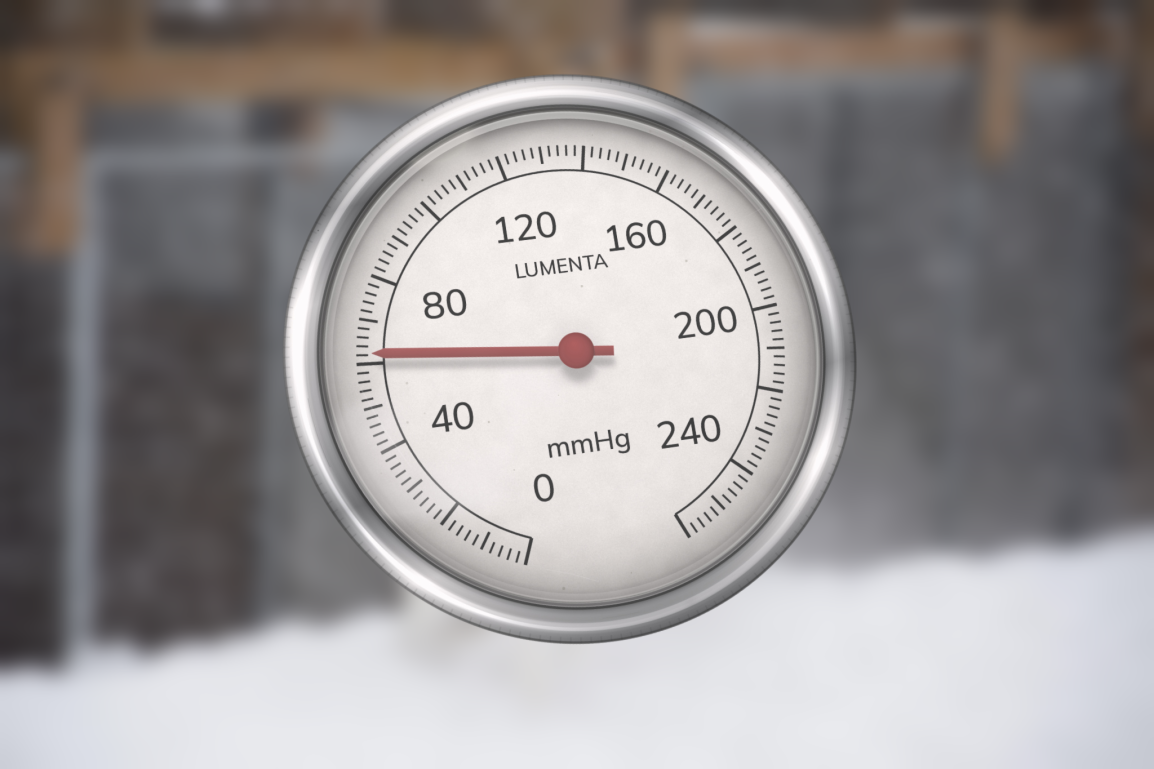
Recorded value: 62,mmHg
